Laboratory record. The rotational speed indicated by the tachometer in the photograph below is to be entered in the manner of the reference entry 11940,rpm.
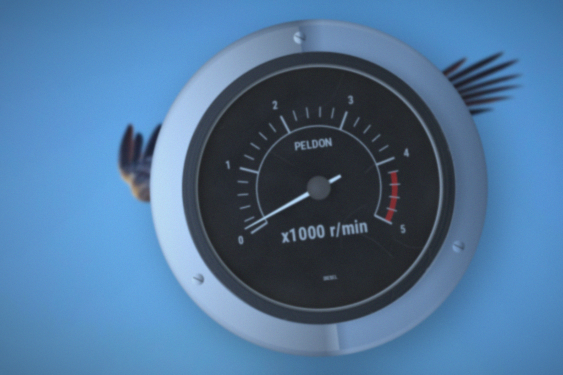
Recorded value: 100,rpm
